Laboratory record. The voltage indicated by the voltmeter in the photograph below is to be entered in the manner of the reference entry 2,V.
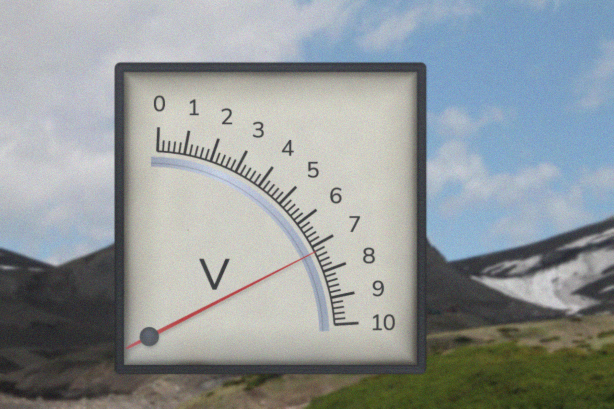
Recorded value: 7.2,V
